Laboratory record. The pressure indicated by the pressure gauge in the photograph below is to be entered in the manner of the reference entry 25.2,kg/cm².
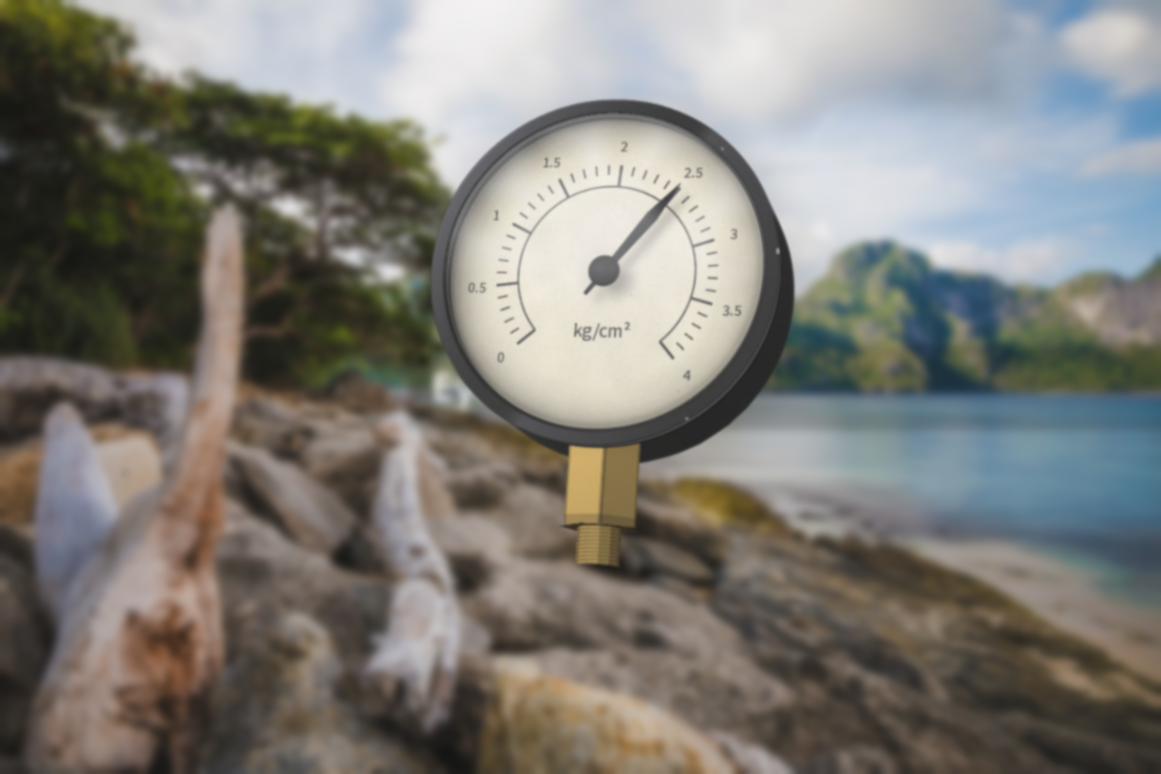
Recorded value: 2.5,kg/cm²
